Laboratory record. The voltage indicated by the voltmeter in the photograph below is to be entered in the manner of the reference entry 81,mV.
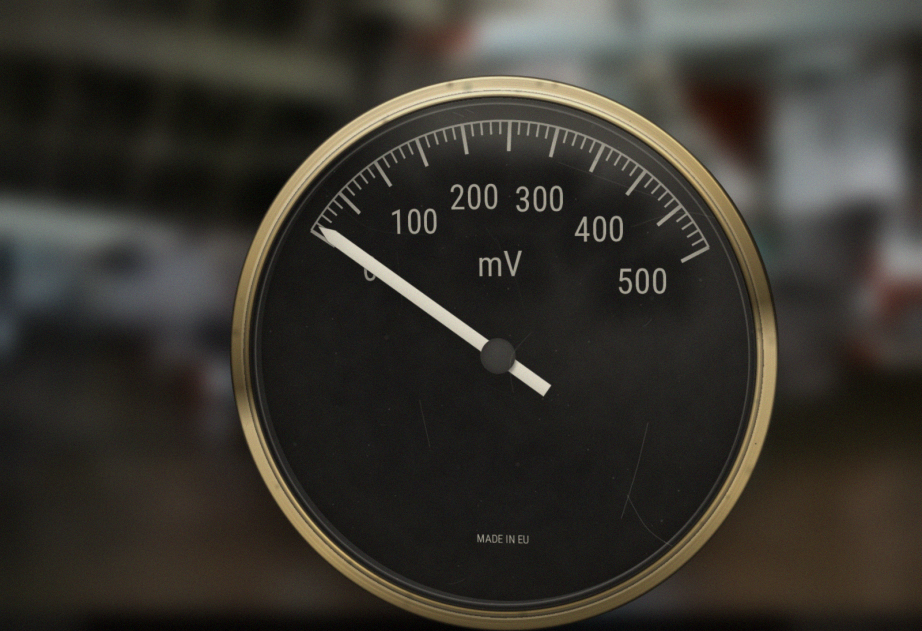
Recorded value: 10,mV
